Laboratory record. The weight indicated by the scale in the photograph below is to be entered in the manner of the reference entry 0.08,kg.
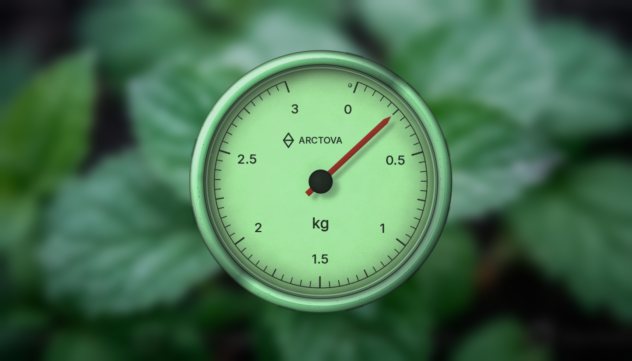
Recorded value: 0.25,kg
